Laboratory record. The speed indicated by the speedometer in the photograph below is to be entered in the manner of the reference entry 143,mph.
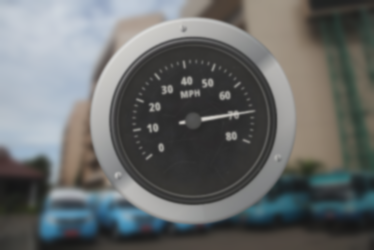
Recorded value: 70,mph
